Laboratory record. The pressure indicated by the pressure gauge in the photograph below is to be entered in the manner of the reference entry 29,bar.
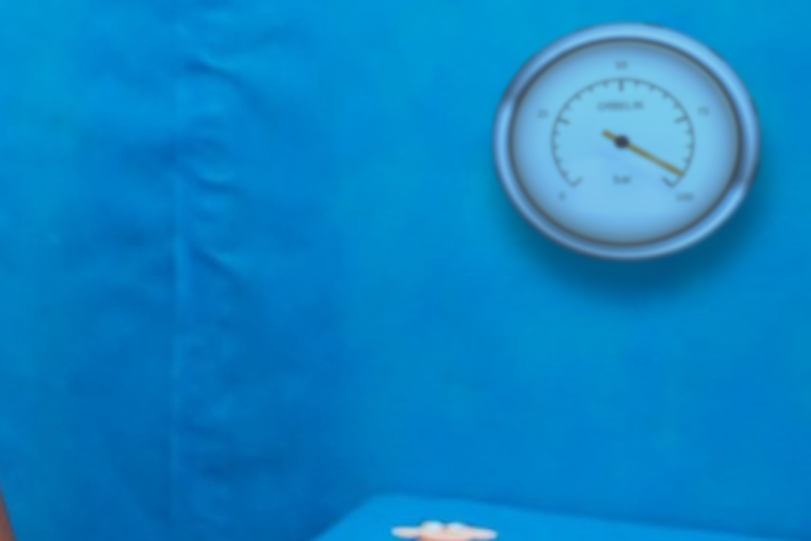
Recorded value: 95,bar
